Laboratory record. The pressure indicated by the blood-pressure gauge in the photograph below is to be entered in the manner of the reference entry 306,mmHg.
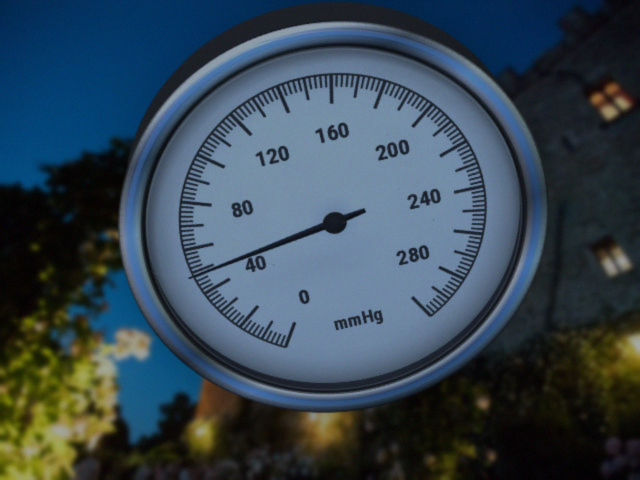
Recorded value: 50,mmHg
